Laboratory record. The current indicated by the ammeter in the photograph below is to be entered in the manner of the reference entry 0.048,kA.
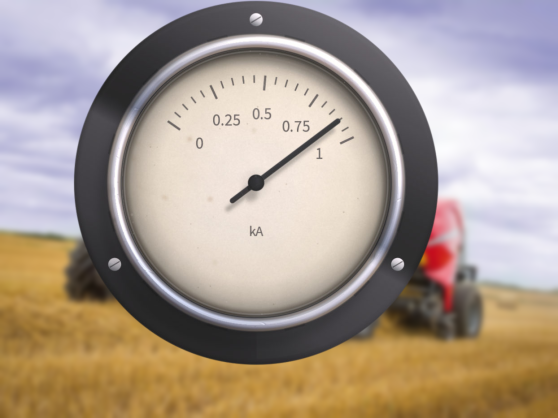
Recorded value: 0.9,kA
